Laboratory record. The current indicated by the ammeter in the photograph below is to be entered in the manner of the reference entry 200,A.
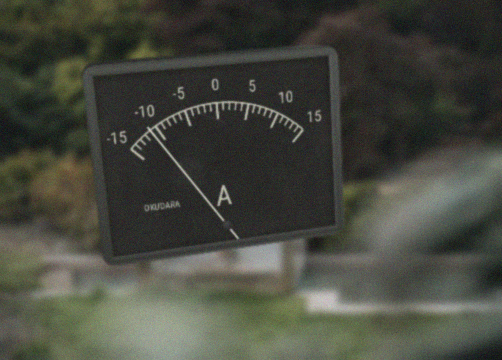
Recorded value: -11,A
